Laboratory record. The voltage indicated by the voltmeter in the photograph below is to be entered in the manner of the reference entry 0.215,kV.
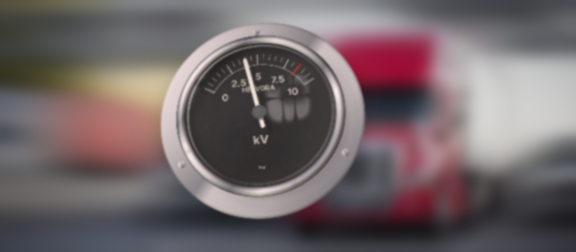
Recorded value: 4,kV
